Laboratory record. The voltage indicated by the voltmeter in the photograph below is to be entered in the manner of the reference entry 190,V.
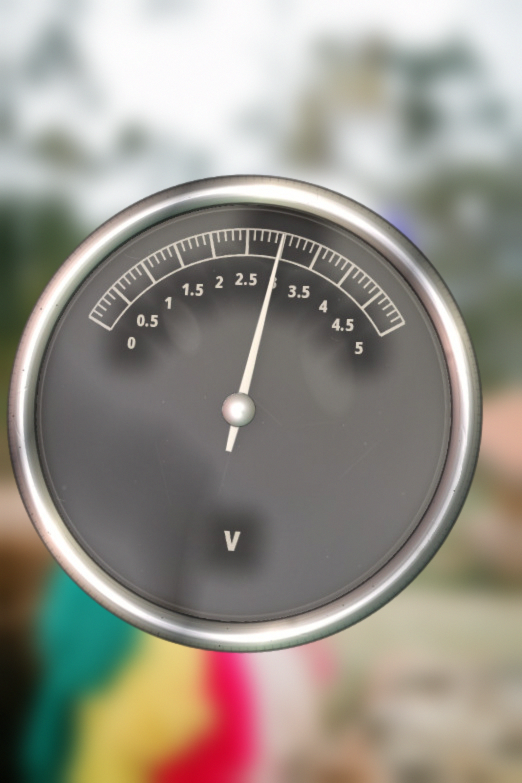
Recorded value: 3,V
